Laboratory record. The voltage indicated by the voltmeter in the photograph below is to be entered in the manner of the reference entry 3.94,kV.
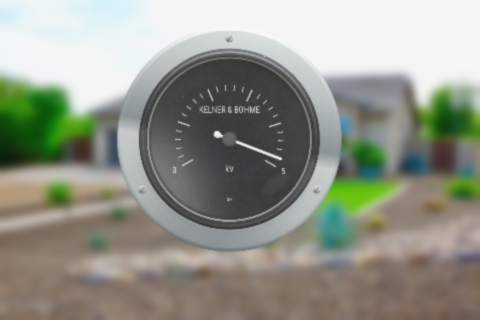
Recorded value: 4.8,kV
